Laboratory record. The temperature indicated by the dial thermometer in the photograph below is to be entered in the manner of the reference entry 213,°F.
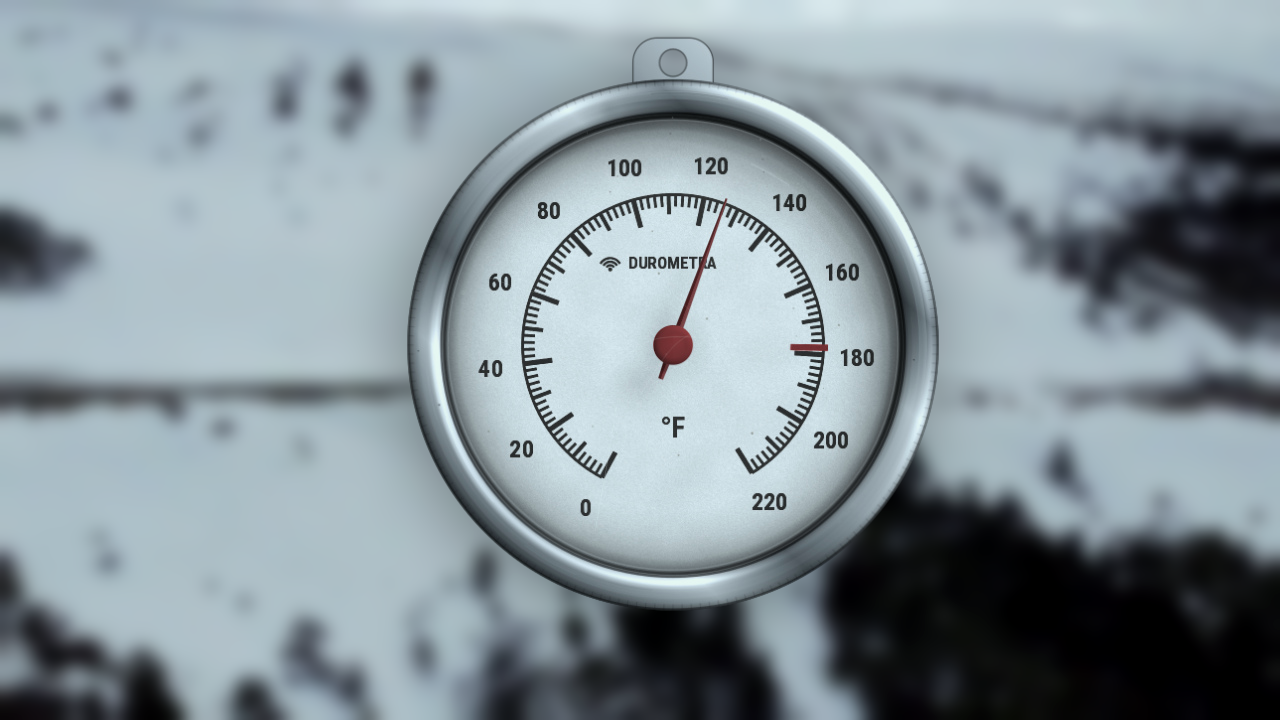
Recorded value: 126,°F
